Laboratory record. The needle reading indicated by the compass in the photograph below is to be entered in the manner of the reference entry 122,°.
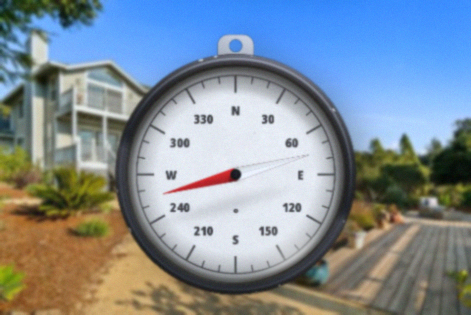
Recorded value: 255,°
